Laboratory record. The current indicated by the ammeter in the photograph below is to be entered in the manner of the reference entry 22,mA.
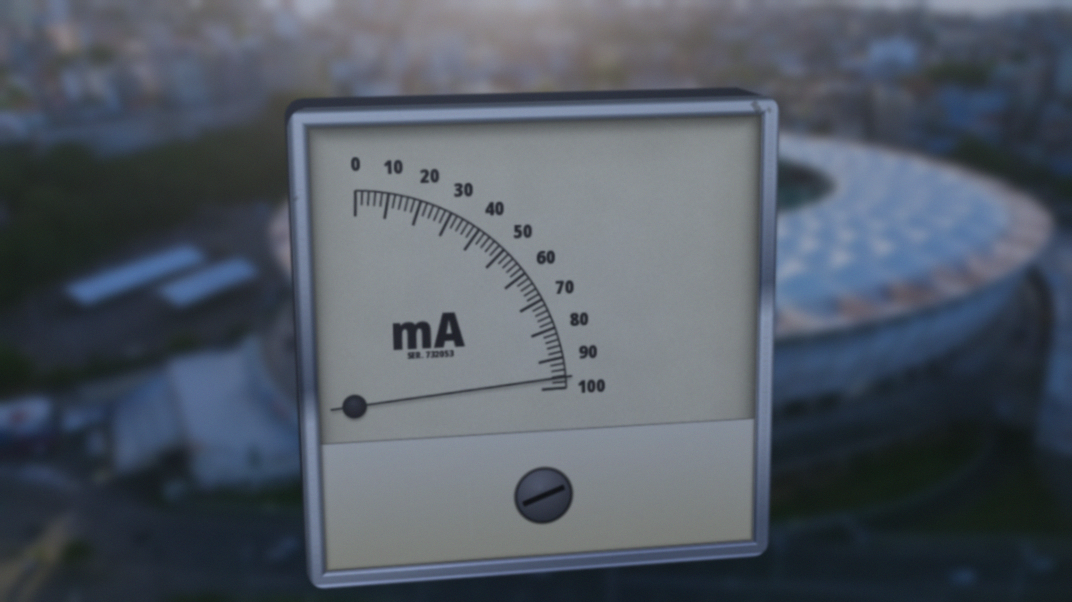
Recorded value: 96,mA
